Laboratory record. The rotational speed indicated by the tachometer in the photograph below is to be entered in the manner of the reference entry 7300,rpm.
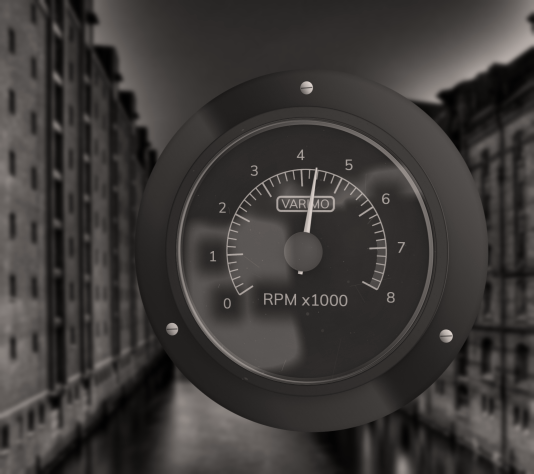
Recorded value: 4400,rpm
